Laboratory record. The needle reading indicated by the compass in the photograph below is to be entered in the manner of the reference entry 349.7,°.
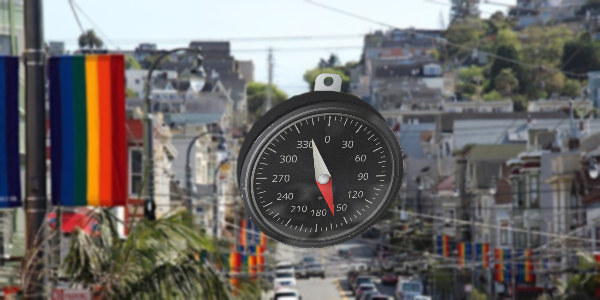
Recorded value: 160,°
